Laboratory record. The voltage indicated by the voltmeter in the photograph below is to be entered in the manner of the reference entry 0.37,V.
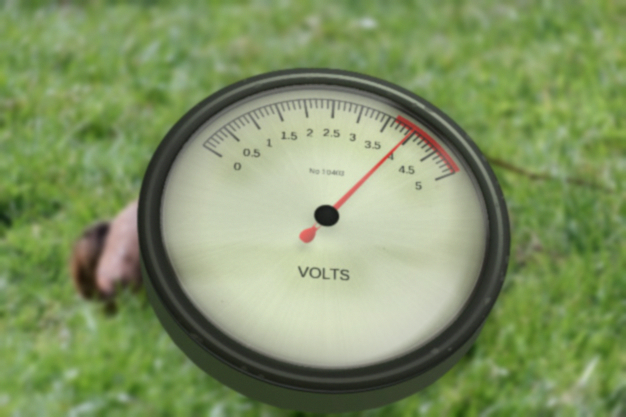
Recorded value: 4,V
